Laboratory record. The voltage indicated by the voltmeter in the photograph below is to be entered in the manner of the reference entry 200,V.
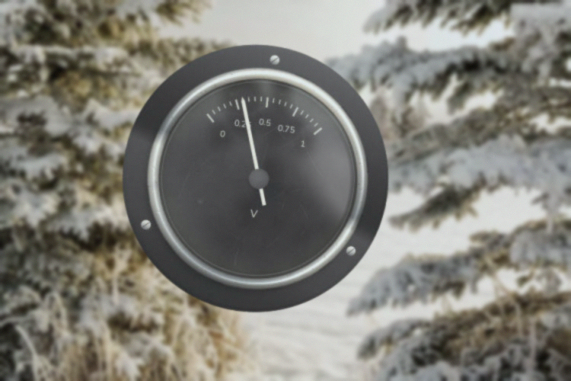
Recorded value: 0.3,V
